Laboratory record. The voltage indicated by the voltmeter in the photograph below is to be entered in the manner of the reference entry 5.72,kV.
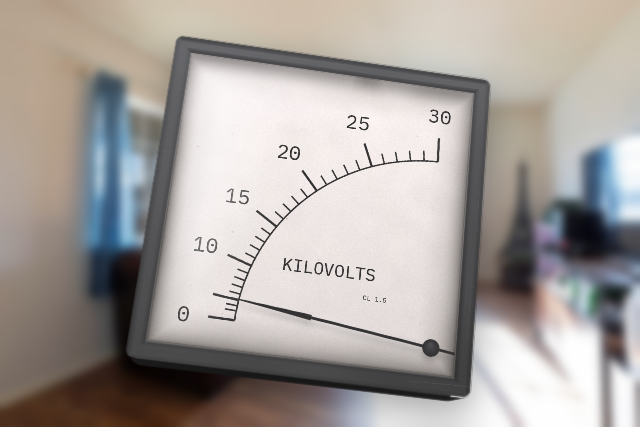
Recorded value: 5,kV
